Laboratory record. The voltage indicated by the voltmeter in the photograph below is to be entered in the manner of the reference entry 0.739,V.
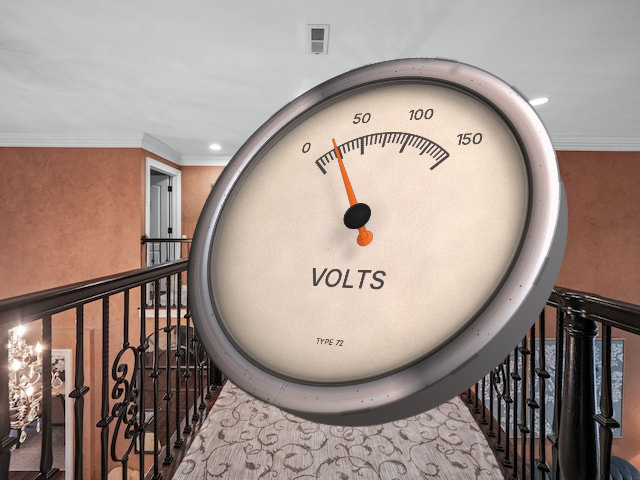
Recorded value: 25,V
